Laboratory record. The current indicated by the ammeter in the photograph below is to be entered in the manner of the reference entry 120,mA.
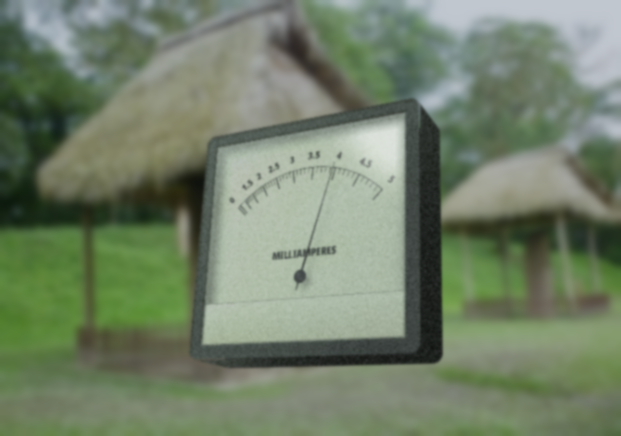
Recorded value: 4,mA
